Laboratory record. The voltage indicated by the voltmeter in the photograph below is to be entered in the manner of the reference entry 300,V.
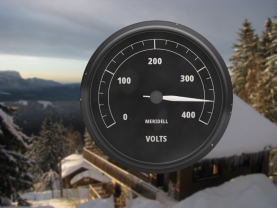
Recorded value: 360,V
